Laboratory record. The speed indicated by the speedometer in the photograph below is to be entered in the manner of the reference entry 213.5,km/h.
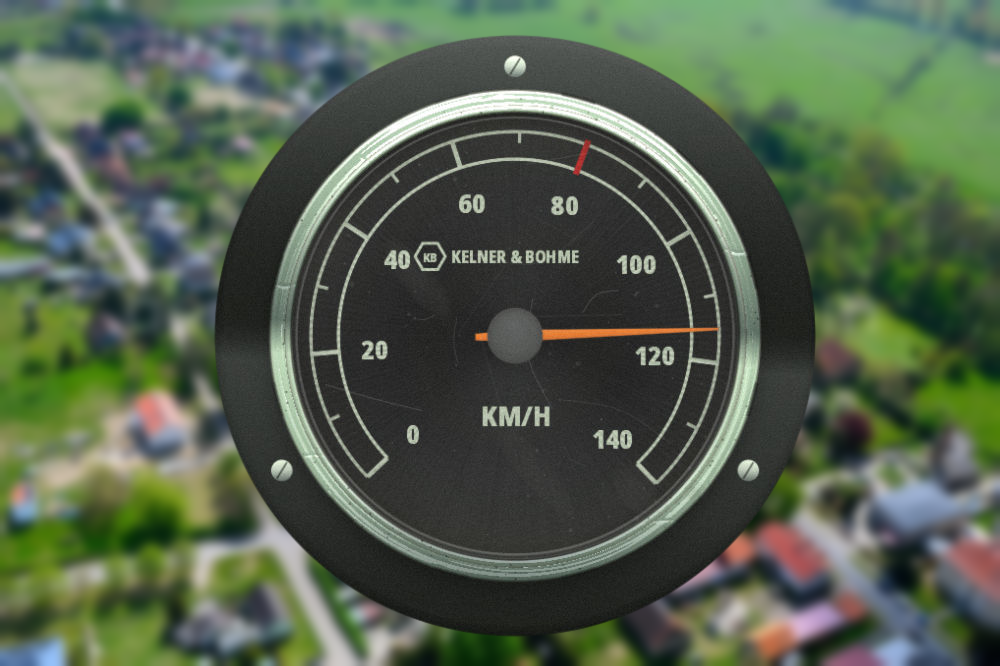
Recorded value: 115,km/h
